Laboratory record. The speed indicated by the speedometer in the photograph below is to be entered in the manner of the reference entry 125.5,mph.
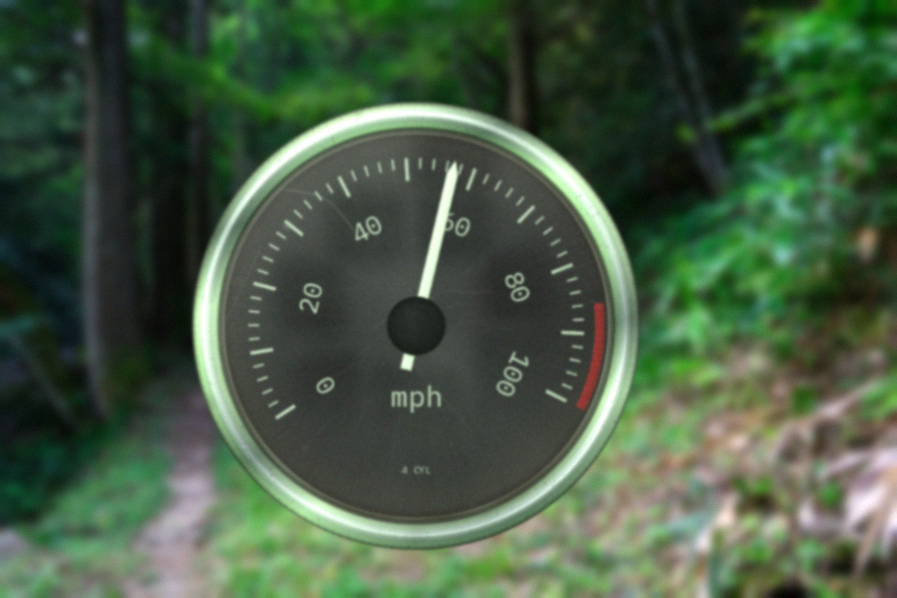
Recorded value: 57,mph
